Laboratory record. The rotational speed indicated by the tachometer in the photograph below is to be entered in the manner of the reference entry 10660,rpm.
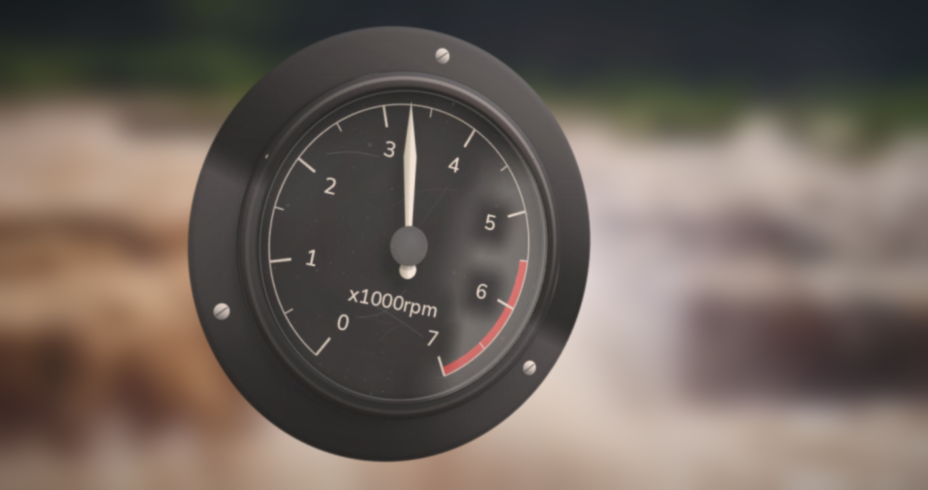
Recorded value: 3250,rpm
